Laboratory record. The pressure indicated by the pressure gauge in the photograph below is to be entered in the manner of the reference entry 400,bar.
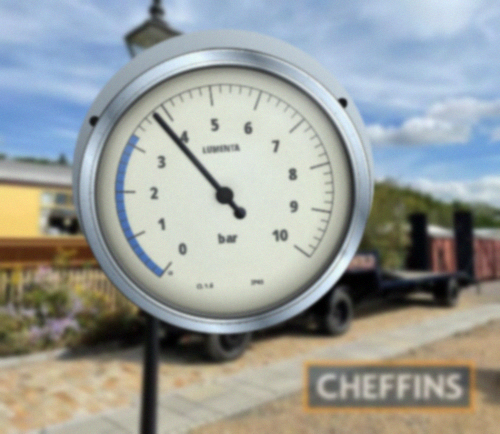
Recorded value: 3.8,bar
